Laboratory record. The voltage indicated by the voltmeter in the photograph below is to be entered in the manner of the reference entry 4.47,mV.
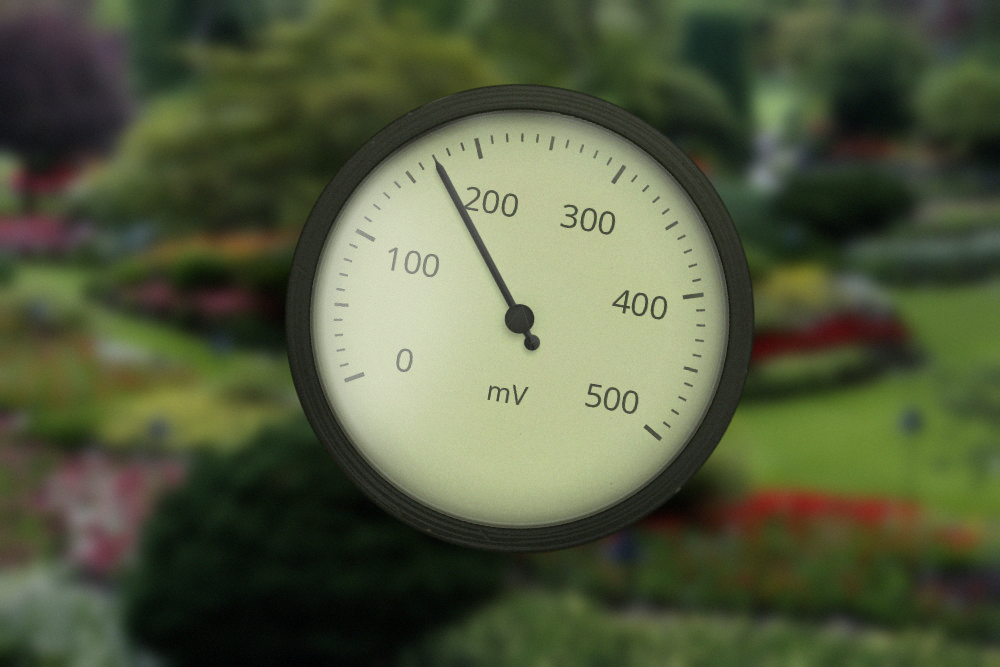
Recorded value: 170,mV
